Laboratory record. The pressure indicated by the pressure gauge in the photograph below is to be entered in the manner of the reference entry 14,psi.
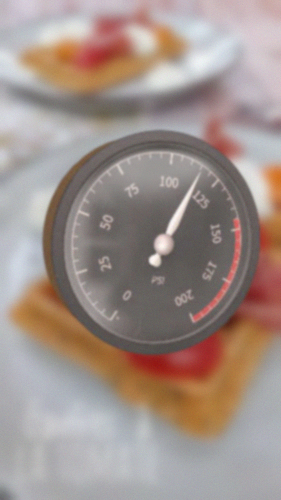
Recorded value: 115,psi
